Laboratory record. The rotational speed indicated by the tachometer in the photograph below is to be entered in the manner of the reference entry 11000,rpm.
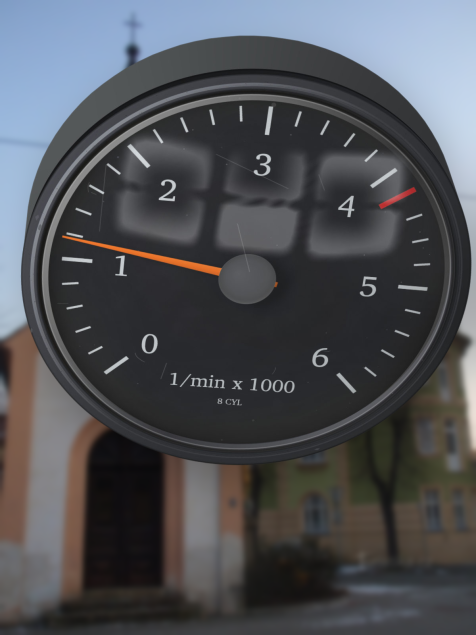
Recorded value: 1200,rpm
